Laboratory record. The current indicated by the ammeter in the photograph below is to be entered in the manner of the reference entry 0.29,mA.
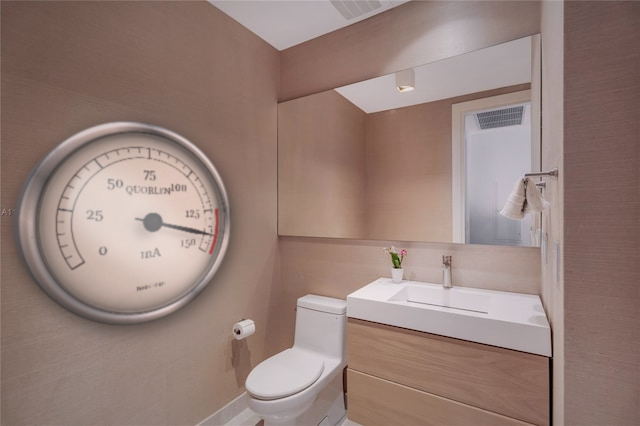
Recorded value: 140,mA
